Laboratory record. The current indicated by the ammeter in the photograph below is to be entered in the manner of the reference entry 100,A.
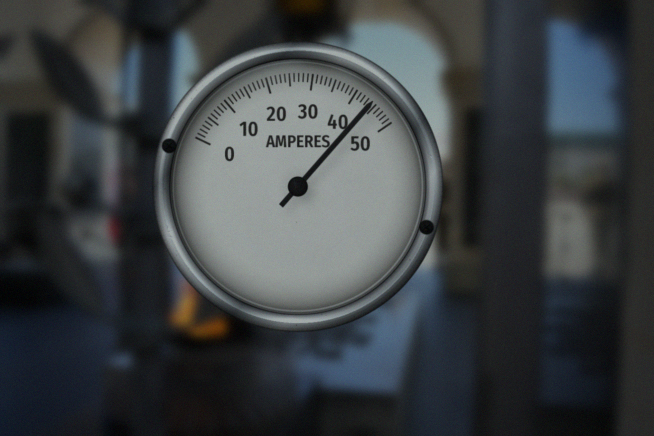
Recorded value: 44,A
